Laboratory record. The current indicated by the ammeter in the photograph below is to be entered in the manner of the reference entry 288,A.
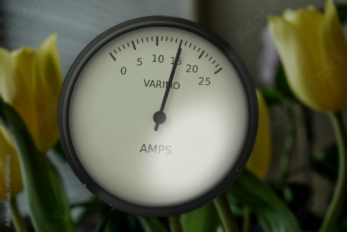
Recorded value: 15,A
